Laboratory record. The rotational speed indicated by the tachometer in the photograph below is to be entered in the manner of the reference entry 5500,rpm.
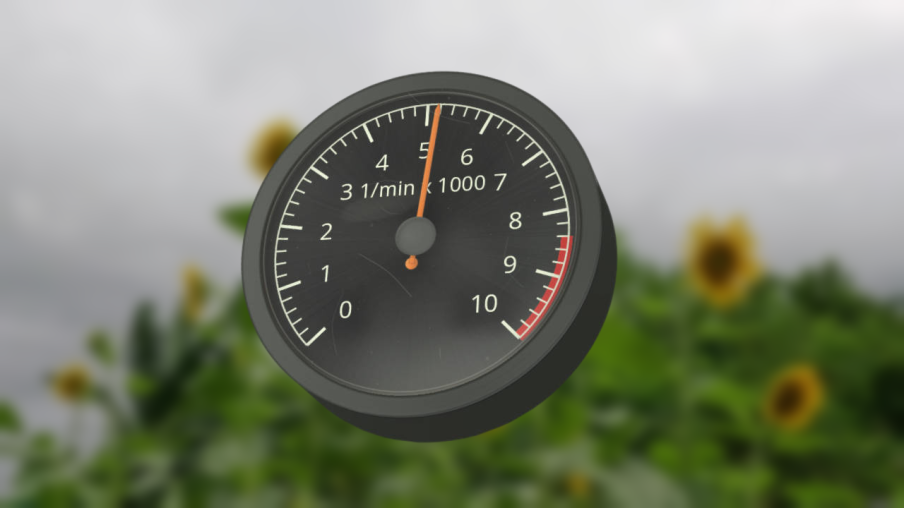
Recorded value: 5200,rpm
